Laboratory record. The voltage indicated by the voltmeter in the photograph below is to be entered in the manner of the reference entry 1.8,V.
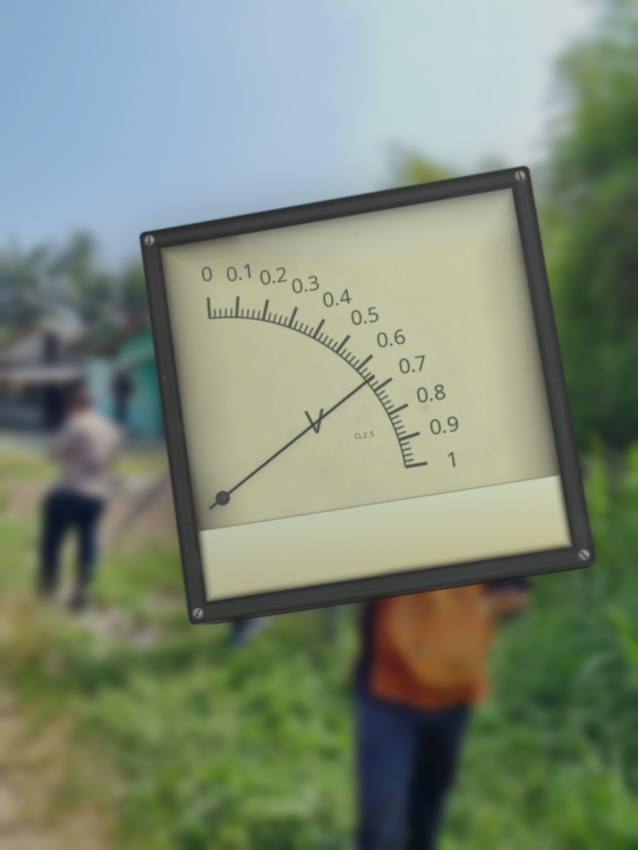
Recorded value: 0.66,V
